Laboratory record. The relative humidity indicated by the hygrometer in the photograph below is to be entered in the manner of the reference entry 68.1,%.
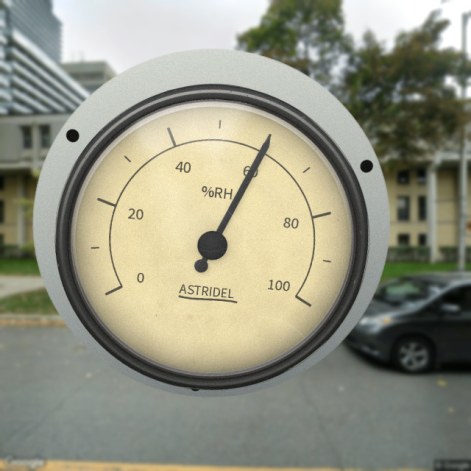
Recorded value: 60,%
